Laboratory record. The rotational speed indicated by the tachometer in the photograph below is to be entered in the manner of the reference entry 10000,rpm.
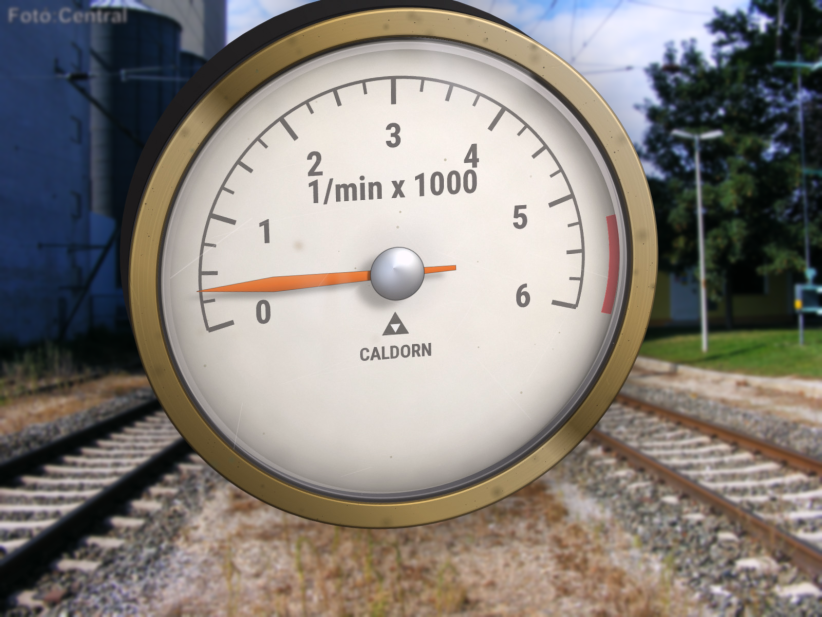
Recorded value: 375,rpm
